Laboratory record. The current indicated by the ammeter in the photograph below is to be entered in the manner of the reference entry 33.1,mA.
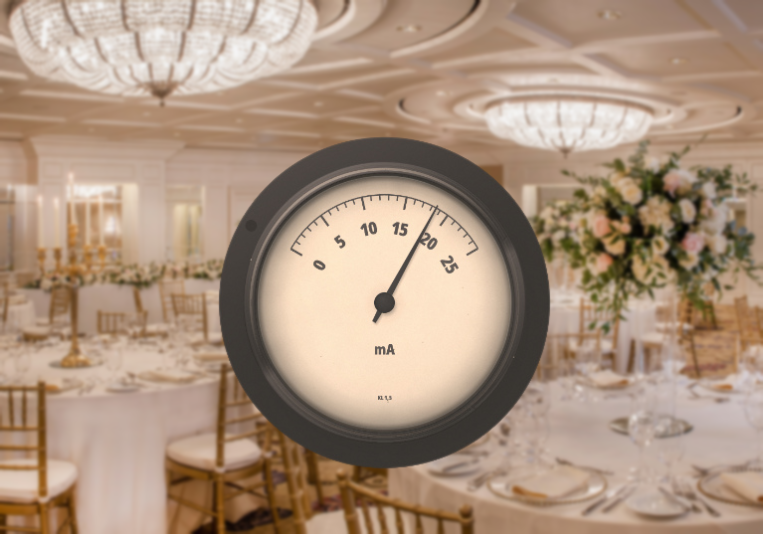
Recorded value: 18.5,mA
